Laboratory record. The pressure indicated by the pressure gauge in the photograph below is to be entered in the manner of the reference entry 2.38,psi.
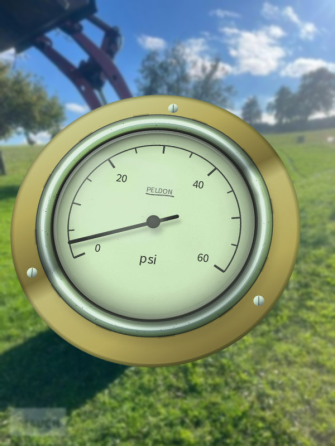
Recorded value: 2.5,psi
